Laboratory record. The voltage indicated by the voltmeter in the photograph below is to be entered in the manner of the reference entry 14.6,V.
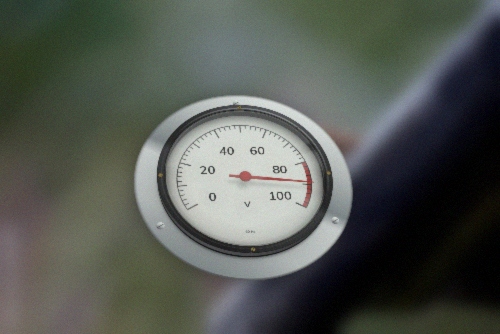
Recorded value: 90,V
